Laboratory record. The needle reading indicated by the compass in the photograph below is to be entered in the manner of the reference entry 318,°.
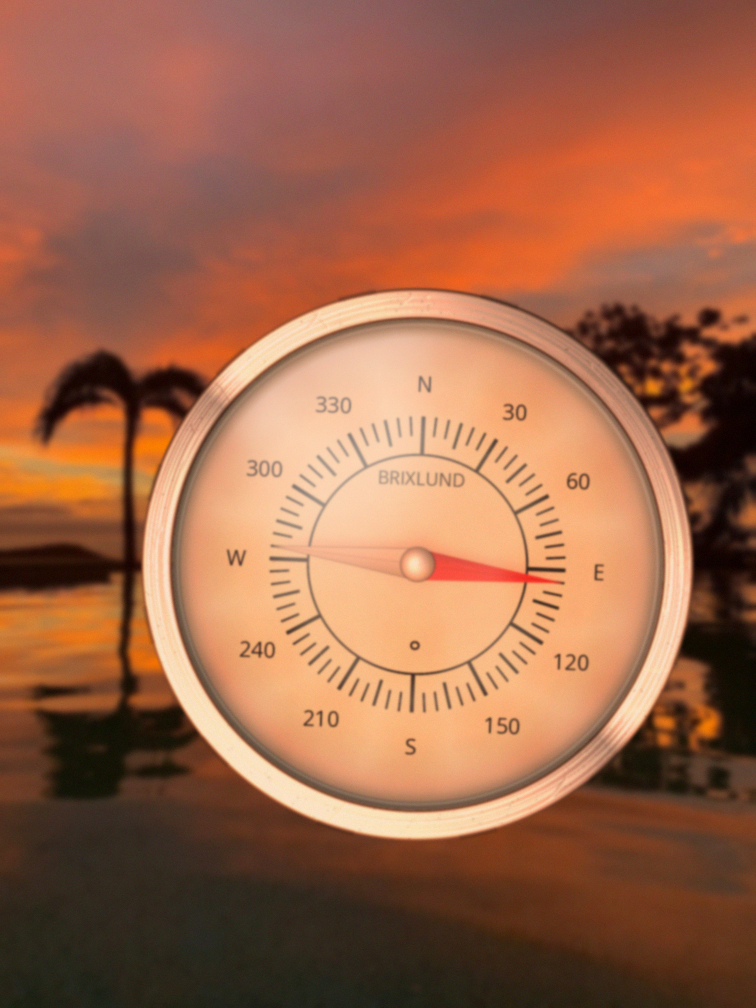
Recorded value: 95,°
